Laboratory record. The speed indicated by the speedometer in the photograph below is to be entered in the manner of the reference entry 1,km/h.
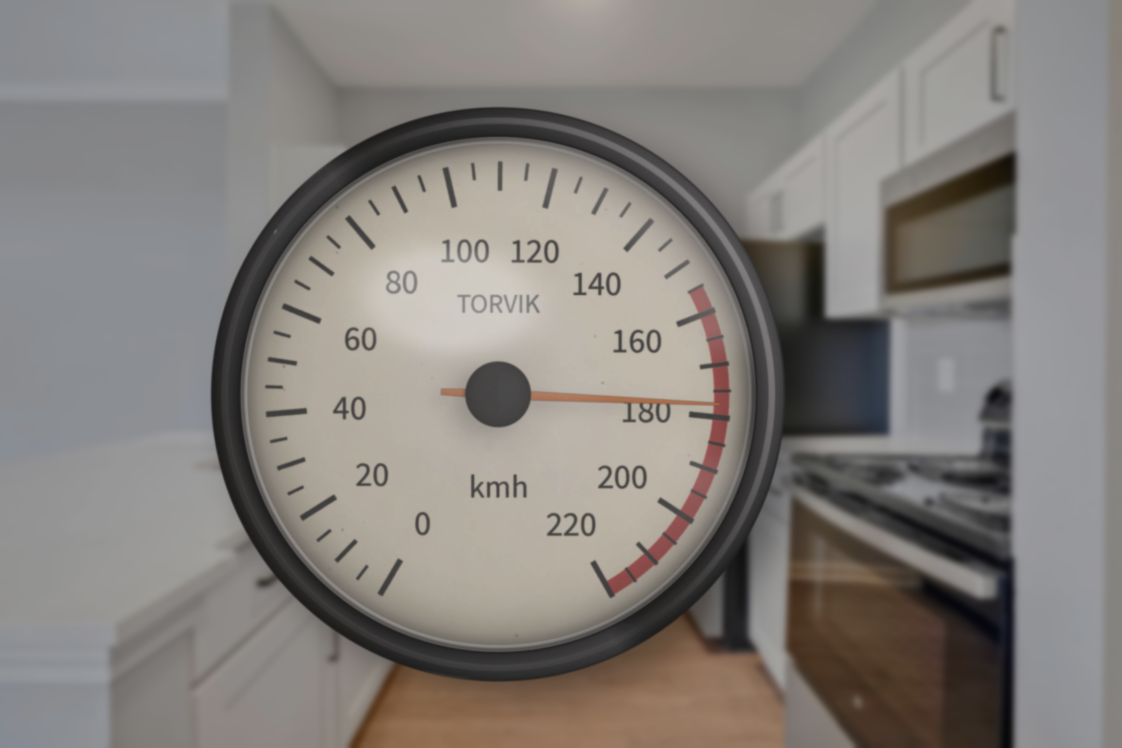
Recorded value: 177.5,km/h
